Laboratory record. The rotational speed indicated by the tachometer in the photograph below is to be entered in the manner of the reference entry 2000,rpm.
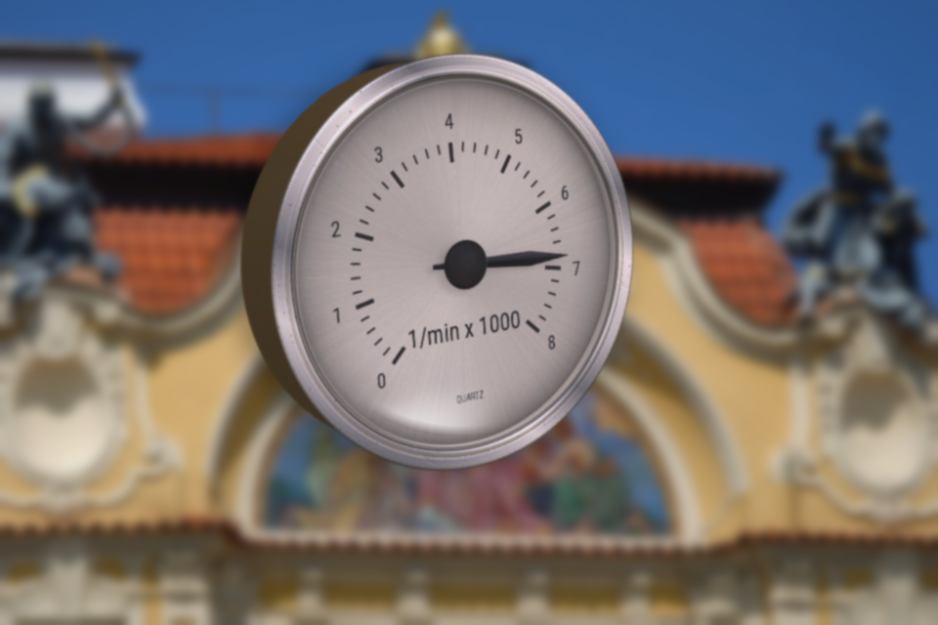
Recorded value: 6800,rpm
